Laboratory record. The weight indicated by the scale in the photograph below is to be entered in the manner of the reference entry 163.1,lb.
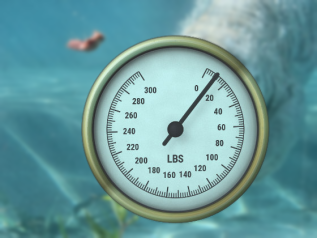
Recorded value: 10,lb
